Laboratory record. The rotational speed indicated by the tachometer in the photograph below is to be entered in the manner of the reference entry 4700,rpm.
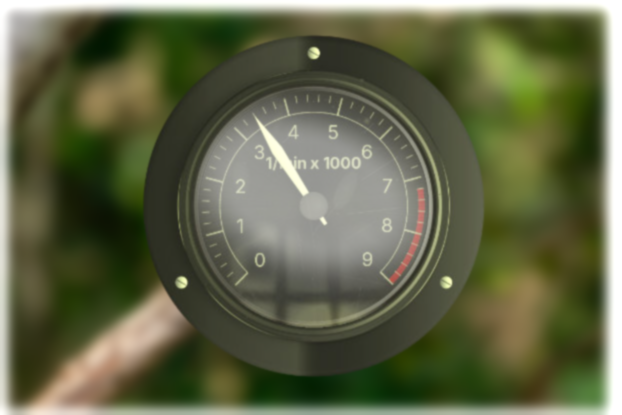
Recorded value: 3400,rpm
